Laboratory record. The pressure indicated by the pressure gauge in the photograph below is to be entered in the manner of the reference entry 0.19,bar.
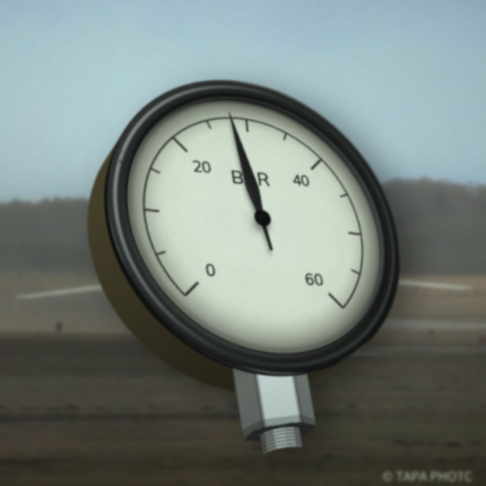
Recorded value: 27.5,bar
